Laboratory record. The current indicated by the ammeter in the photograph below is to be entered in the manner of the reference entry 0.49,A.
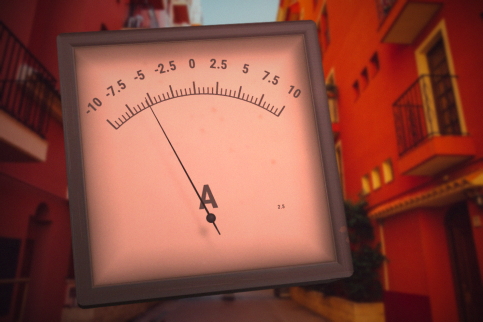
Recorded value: -5.5,A
